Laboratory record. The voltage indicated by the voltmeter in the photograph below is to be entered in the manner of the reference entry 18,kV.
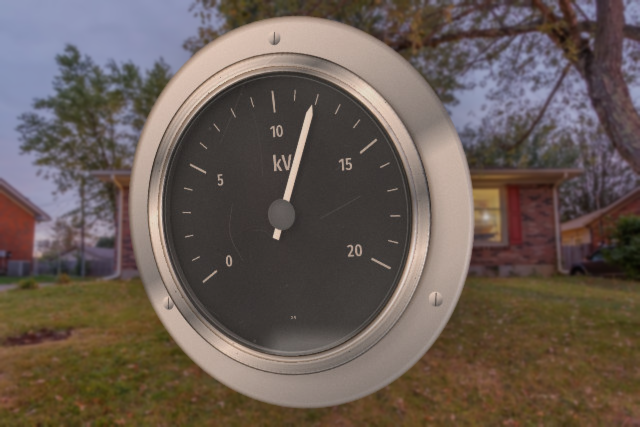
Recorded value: 12,kV
